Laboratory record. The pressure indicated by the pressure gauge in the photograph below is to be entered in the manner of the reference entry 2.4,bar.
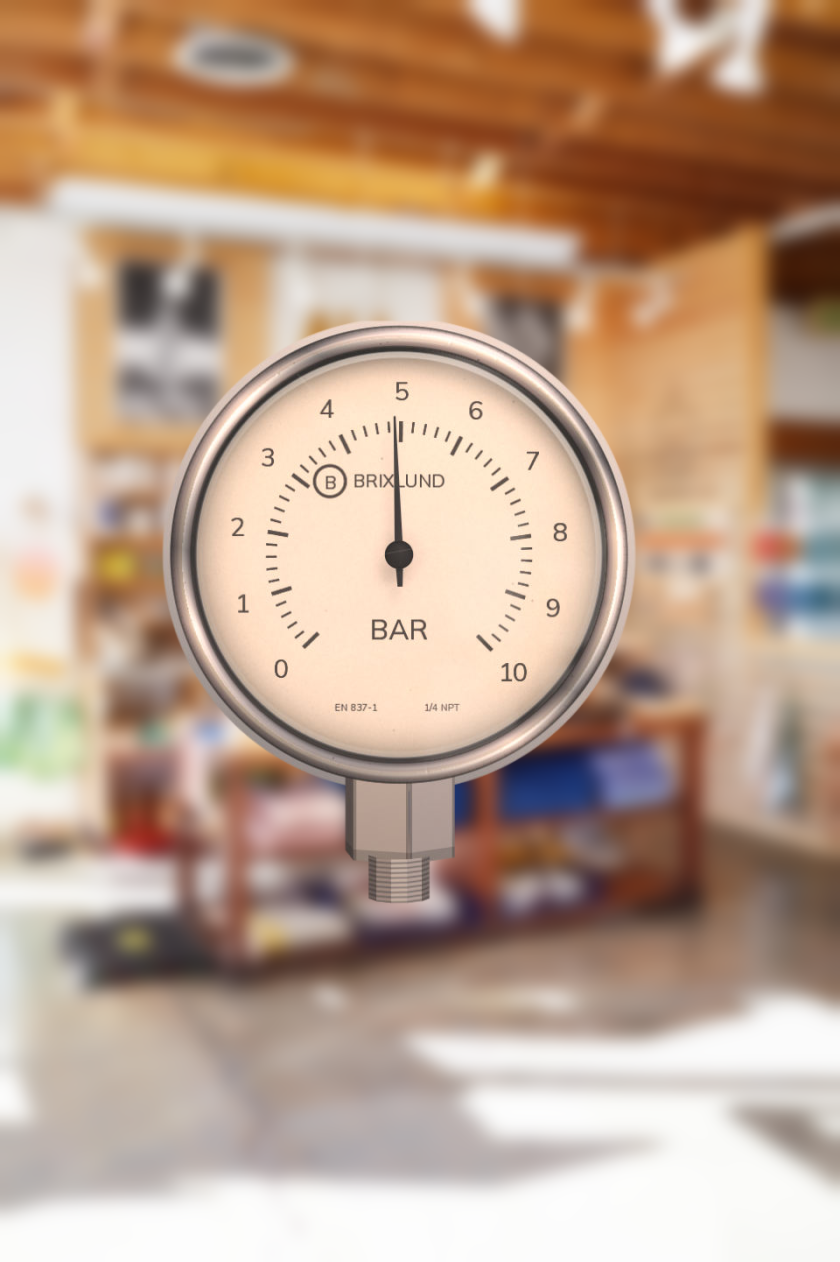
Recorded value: 4.9,bar
